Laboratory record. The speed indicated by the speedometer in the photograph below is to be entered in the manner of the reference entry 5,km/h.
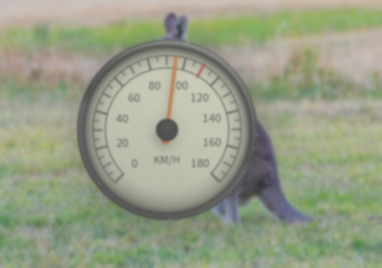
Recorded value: 95,km/h
